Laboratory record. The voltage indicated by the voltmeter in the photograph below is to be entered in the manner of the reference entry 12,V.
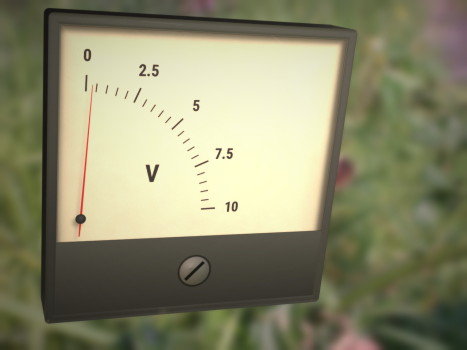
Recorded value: 0.25,V
